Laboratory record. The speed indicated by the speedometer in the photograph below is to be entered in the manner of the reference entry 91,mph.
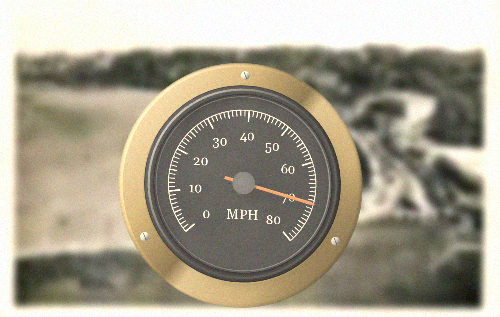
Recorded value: 70,mph
